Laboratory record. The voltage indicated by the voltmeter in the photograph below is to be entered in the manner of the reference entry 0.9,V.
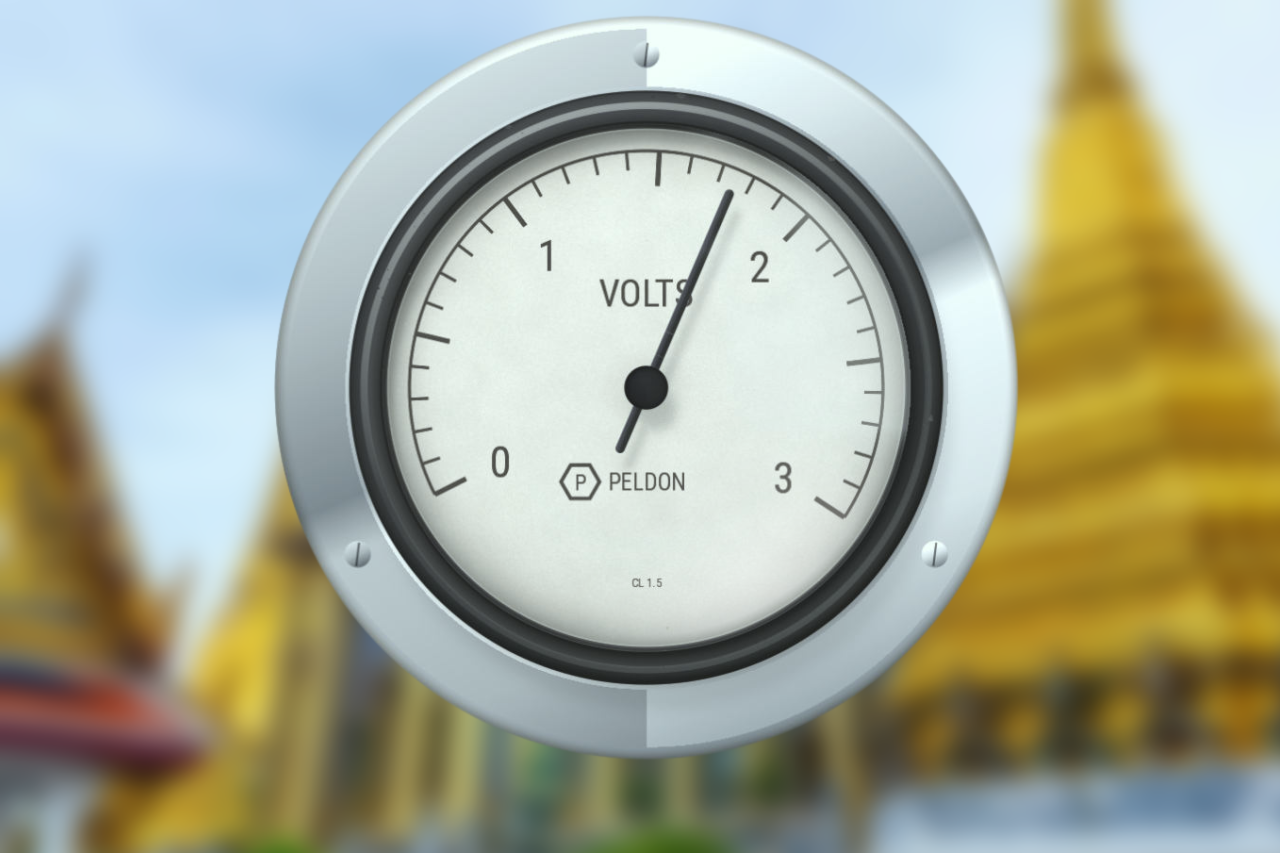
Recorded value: 1.75,V
